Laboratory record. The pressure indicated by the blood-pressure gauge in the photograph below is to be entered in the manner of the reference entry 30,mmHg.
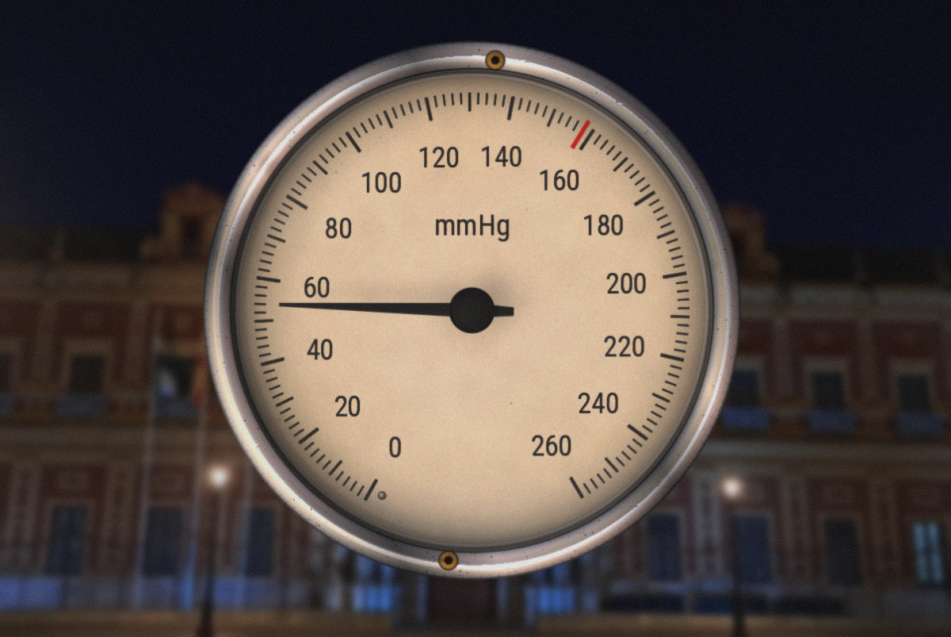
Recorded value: 54,mmHg
